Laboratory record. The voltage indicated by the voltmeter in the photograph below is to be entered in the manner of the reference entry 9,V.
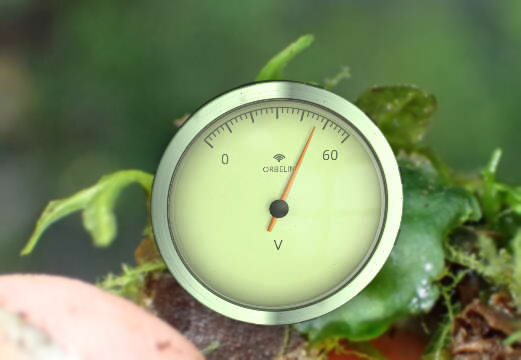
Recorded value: 46,V
